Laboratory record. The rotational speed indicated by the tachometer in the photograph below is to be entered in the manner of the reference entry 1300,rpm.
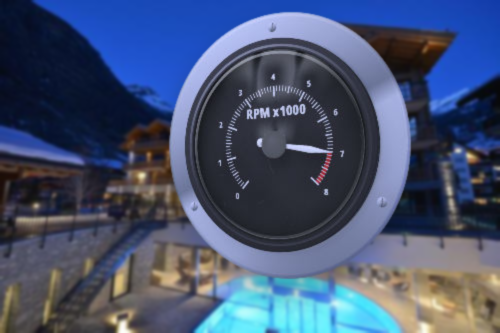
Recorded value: 7000,rpm
